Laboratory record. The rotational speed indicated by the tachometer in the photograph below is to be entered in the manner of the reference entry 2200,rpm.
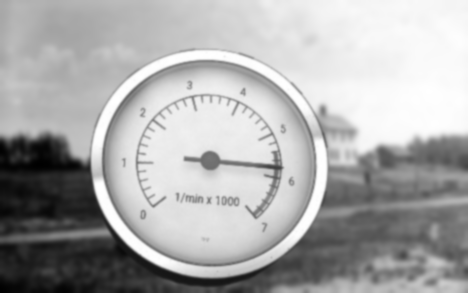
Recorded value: 5800,rpm
